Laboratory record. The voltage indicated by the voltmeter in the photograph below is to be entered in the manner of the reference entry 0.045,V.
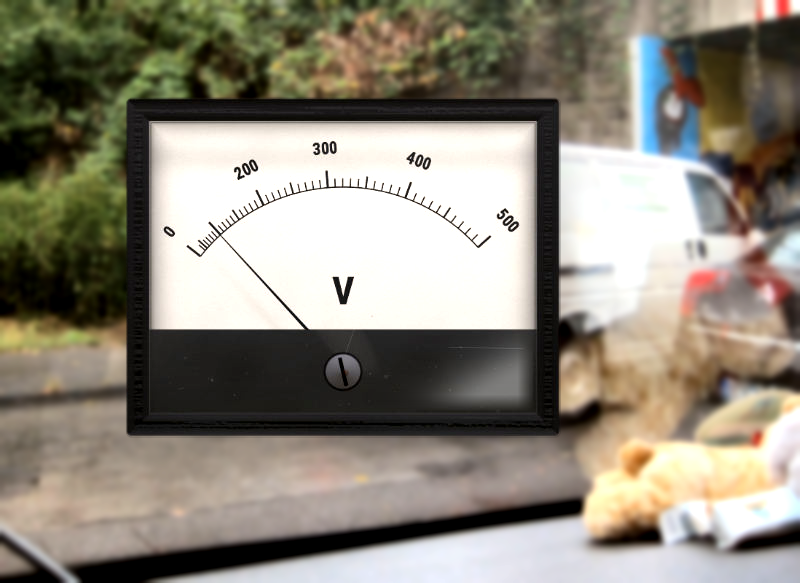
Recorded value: 100,V
